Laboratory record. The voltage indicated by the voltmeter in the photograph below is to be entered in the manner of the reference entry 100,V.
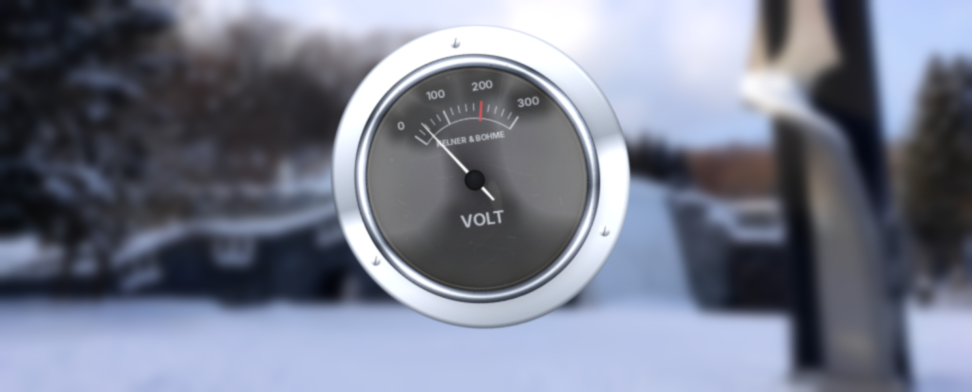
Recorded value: 40,V
